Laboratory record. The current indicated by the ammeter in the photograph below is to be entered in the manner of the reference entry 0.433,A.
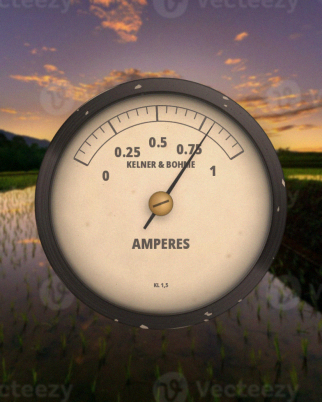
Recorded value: 0.8,A
